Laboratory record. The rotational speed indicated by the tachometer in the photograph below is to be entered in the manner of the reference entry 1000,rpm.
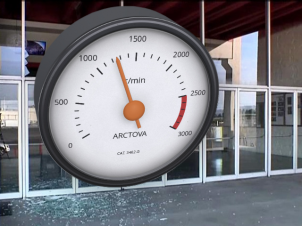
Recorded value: 1250,rpm
